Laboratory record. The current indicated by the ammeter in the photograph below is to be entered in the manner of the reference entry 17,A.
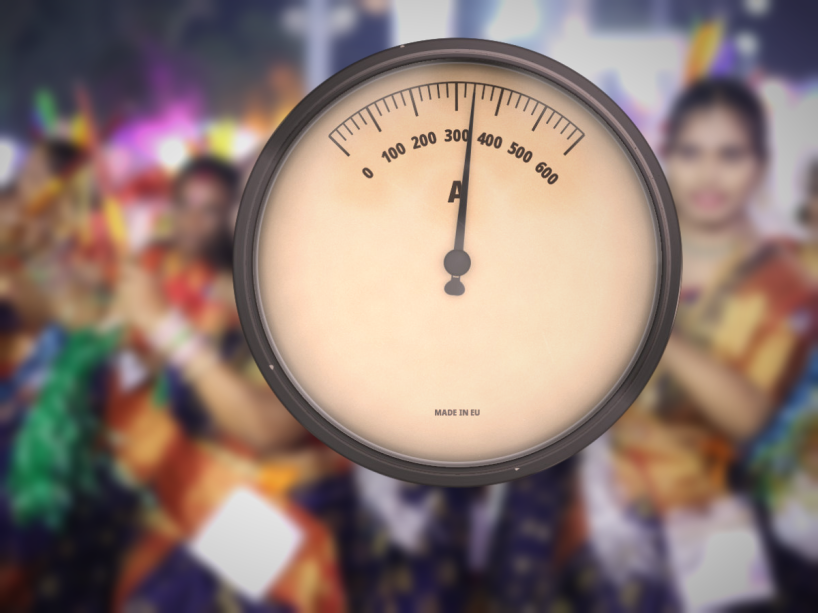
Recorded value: 340,A
